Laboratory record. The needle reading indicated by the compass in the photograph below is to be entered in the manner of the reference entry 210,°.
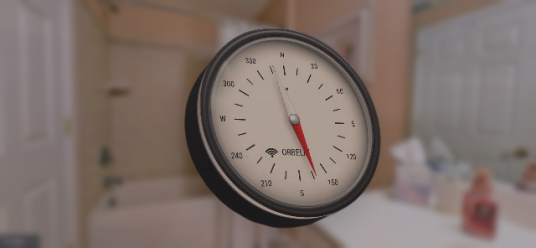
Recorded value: 165,°
